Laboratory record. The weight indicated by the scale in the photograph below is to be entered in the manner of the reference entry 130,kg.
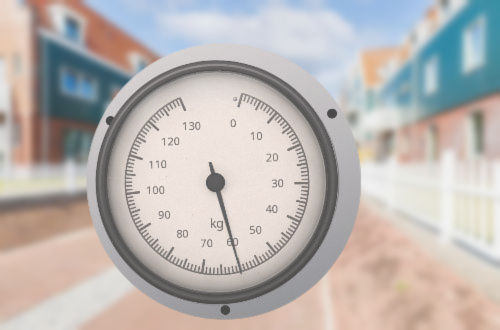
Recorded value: 60,kg
